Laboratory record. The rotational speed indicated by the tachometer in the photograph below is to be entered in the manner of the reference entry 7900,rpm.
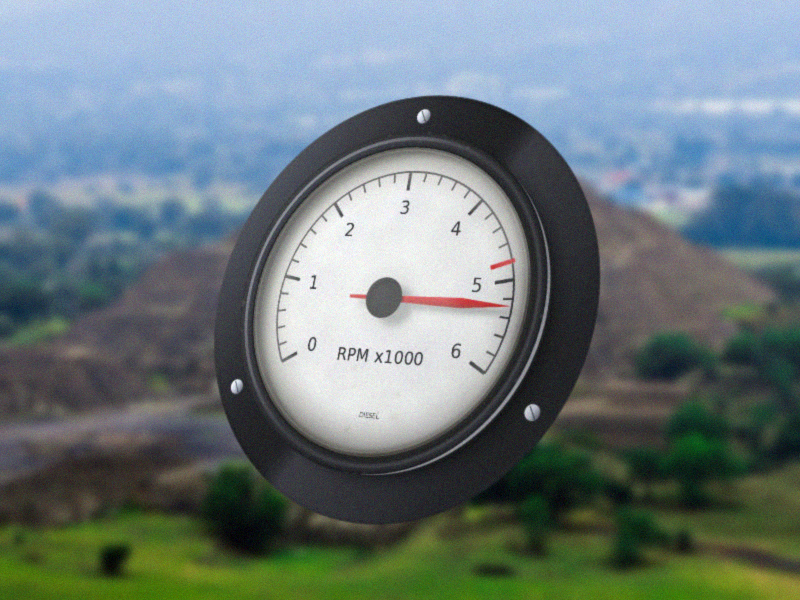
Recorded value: 5300,rpm
